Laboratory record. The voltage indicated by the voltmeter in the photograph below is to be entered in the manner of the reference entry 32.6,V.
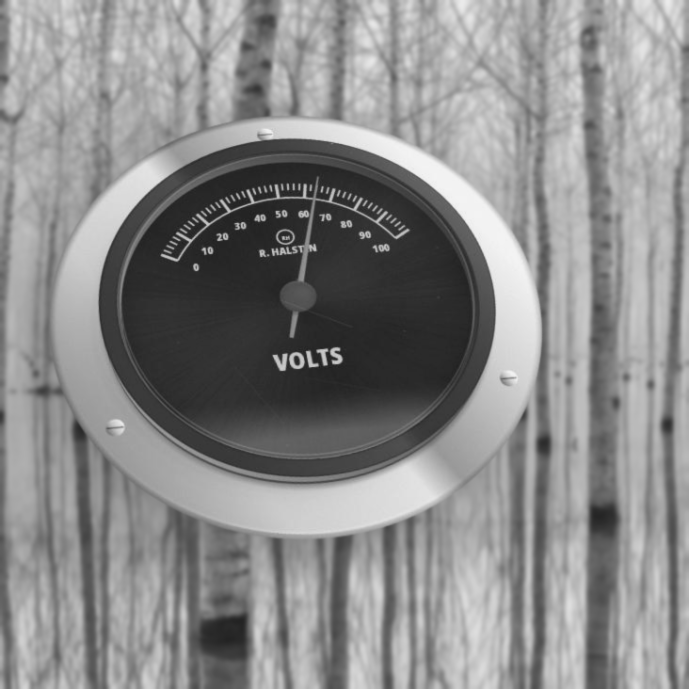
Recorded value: 64,V
